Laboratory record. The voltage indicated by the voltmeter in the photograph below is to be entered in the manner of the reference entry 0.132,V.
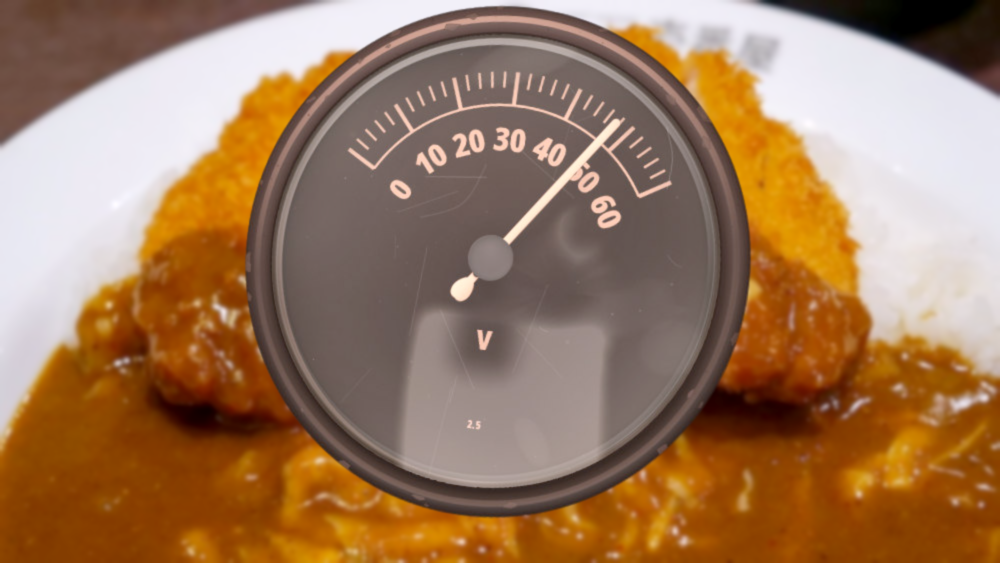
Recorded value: 48,V
